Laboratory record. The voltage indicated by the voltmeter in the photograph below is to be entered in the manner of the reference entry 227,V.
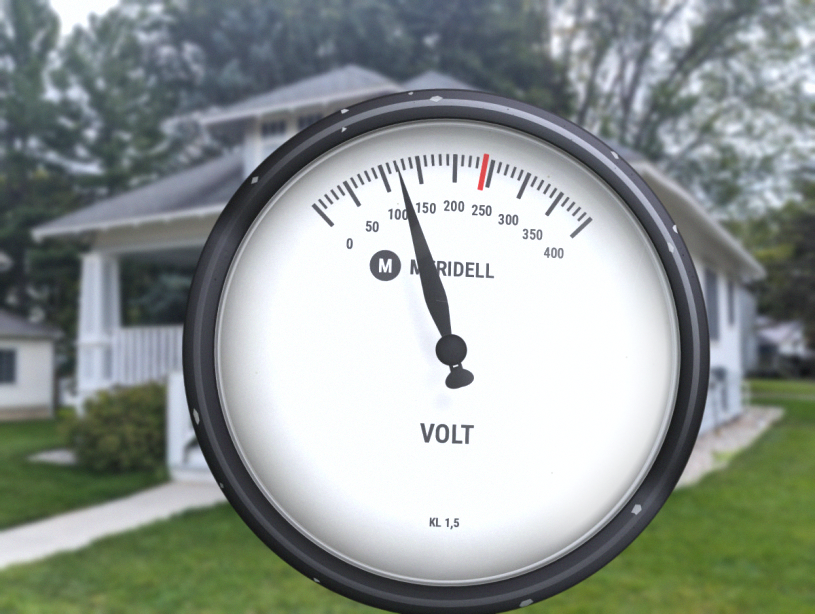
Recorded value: 120,V
